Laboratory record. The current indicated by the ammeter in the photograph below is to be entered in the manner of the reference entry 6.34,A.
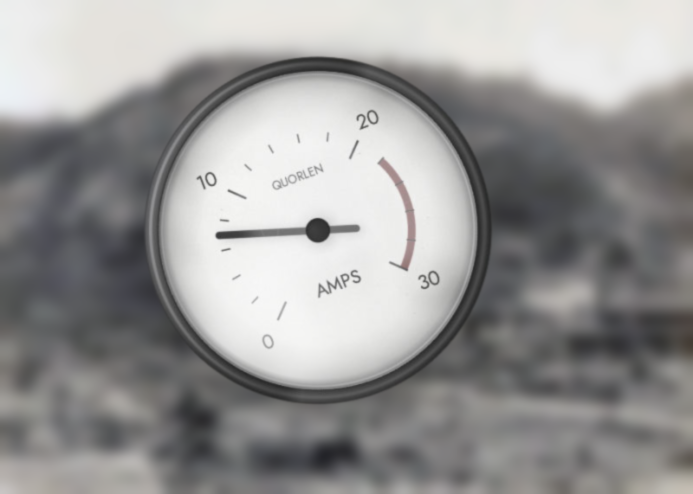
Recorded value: 7,A
